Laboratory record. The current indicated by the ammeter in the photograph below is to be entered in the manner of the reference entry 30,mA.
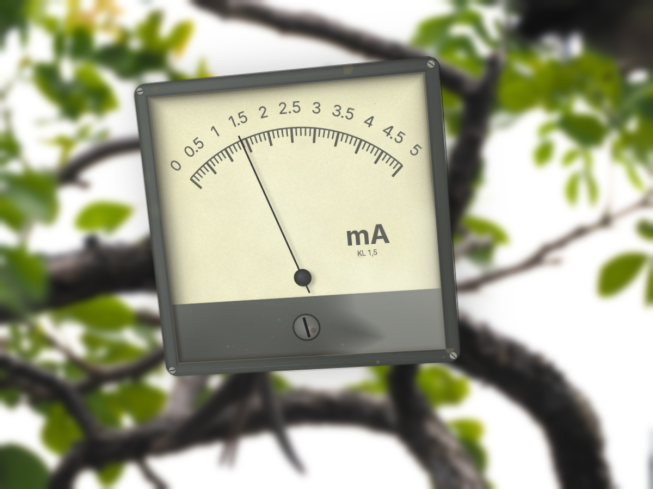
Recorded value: 1.4,mA
